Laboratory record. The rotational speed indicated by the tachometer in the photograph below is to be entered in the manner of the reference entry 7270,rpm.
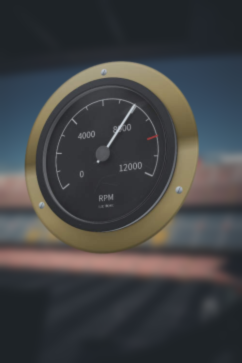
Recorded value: 8000,rpm
